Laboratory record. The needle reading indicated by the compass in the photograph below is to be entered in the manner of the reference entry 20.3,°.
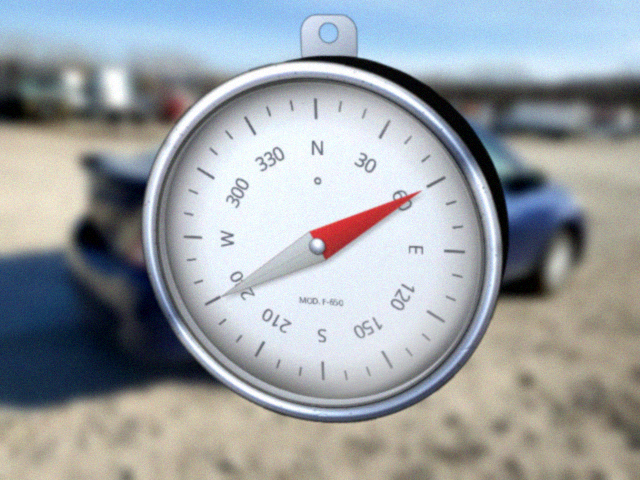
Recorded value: 60,°
